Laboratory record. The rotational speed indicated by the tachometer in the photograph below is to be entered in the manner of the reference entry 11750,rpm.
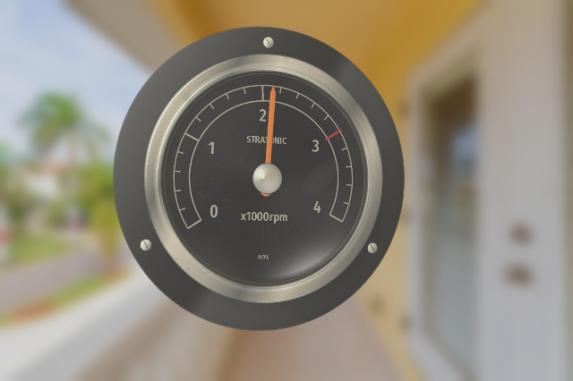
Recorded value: 2100,rpm
